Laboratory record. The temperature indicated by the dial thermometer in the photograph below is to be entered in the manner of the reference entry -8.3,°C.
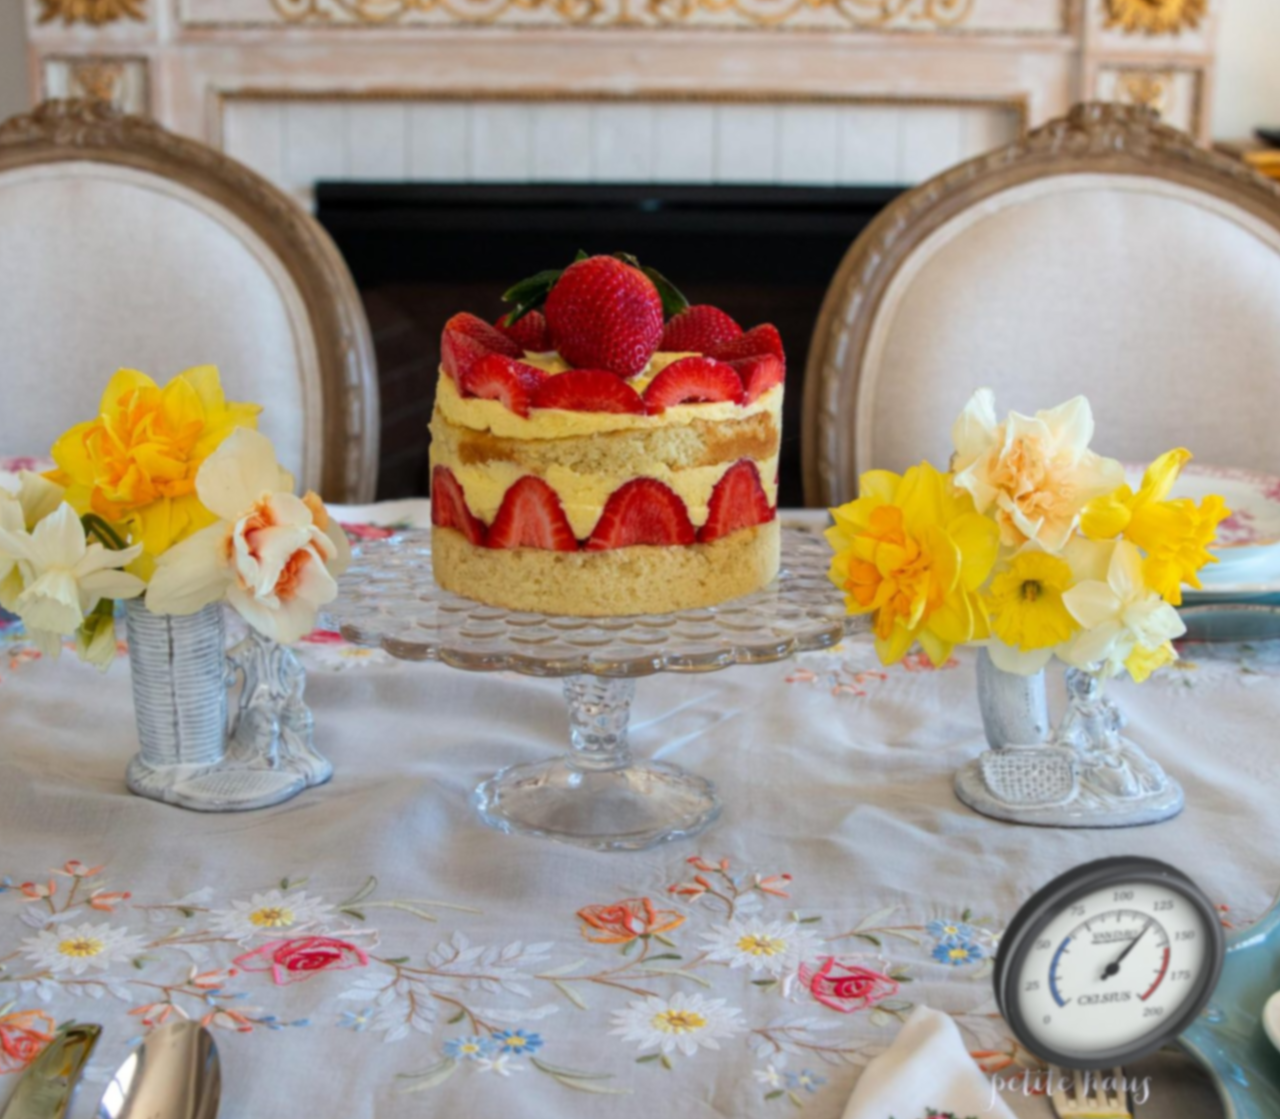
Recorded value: 125,°C
